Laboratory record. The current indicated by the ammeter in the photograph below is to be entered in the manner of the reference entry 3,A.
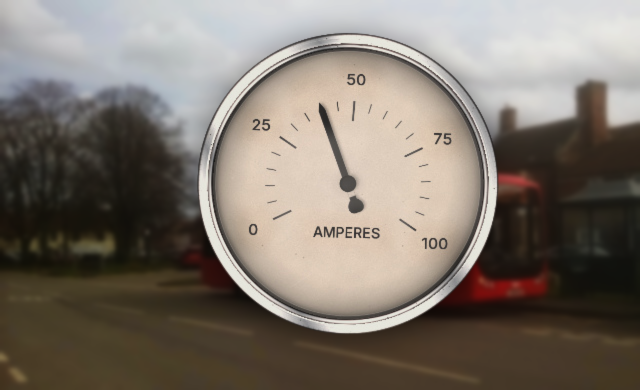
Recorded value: 40,A
